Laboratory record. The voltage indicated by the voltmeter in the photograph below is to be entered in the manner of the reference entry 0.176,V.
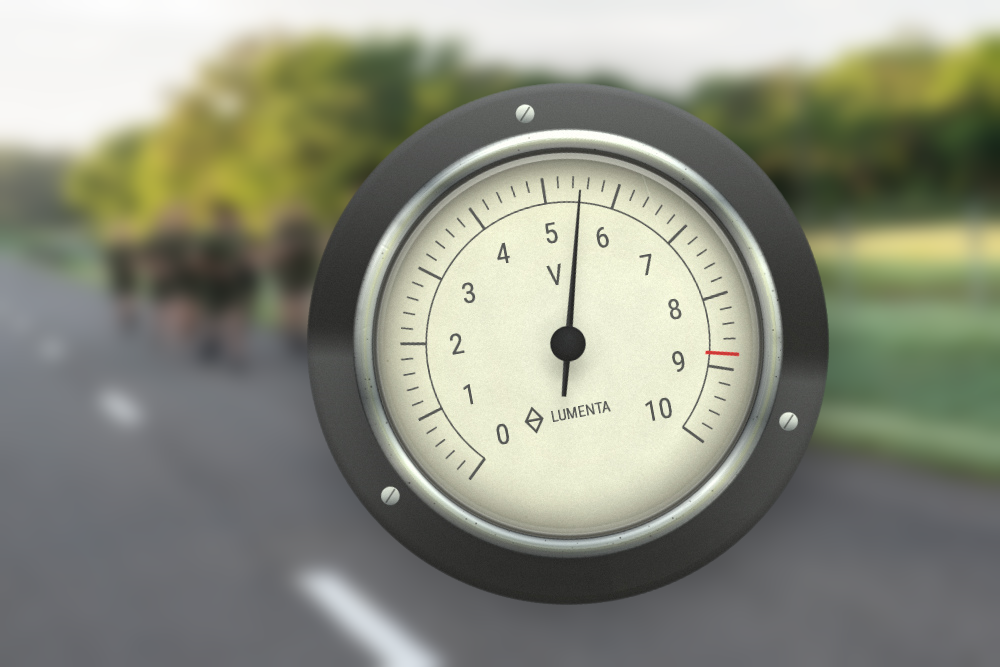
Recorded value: 5.5,V
